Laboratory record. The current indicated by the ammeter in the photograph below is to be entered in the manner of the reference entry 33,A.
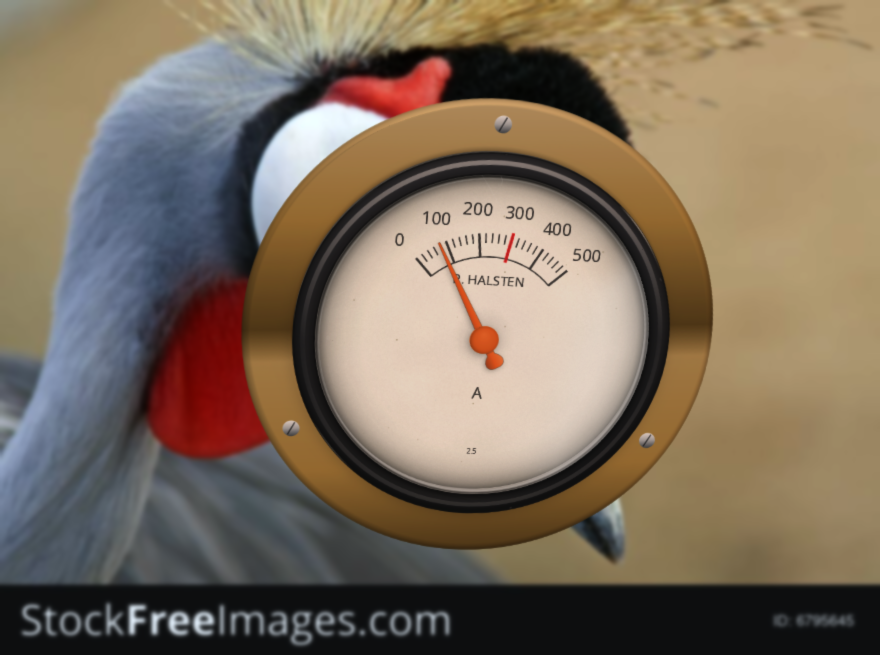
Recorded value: 80,A
